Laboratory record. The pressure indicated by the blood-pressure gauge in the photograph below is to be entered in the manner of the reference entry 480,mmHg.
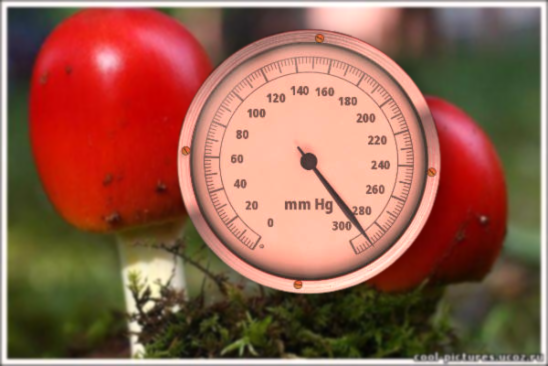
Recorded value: 290,mmHg
